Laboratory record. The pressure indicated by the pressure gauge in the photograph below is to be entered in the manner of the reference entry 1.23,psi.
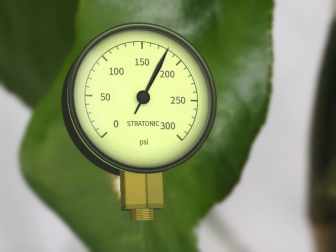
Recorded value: 180,psi
